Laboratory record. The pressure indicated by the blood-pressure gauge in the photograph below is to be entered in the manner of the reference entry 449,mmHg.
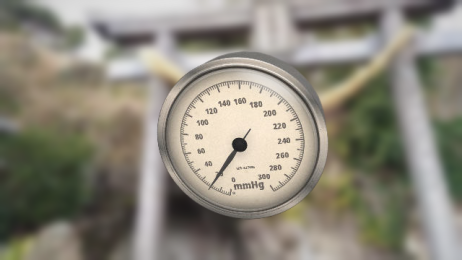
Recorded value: 20,mmHg
